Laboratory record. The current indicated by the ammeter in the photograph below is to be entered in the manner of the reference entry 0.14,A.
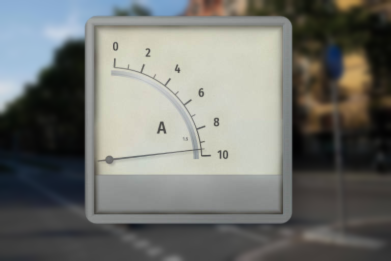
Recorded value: 9.5,A
